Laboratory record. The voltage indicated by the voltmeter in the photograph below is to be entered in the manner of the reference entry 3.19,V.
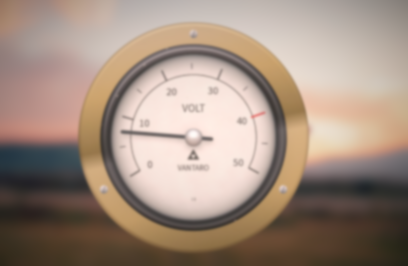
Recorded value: 7.5,V
